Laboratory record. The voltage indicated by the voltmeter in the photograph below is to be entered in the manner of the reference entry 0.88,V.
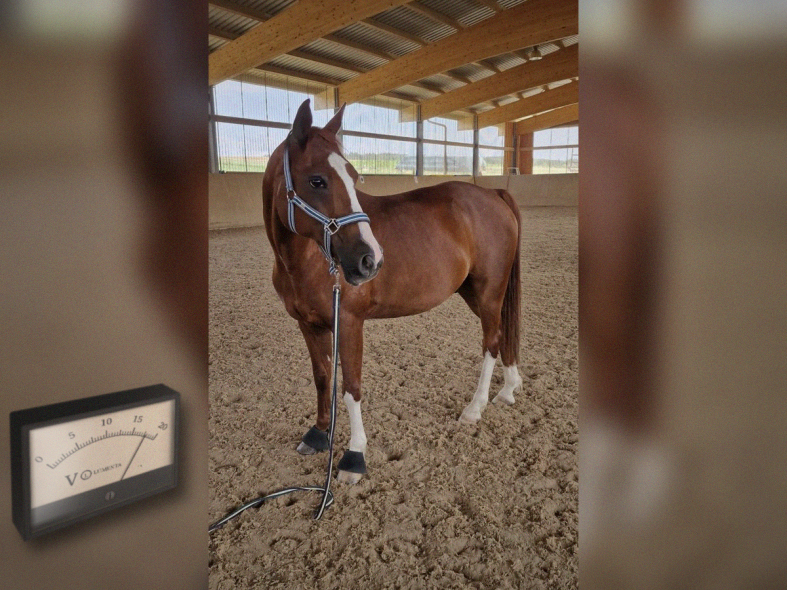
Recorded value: 17.5,V
